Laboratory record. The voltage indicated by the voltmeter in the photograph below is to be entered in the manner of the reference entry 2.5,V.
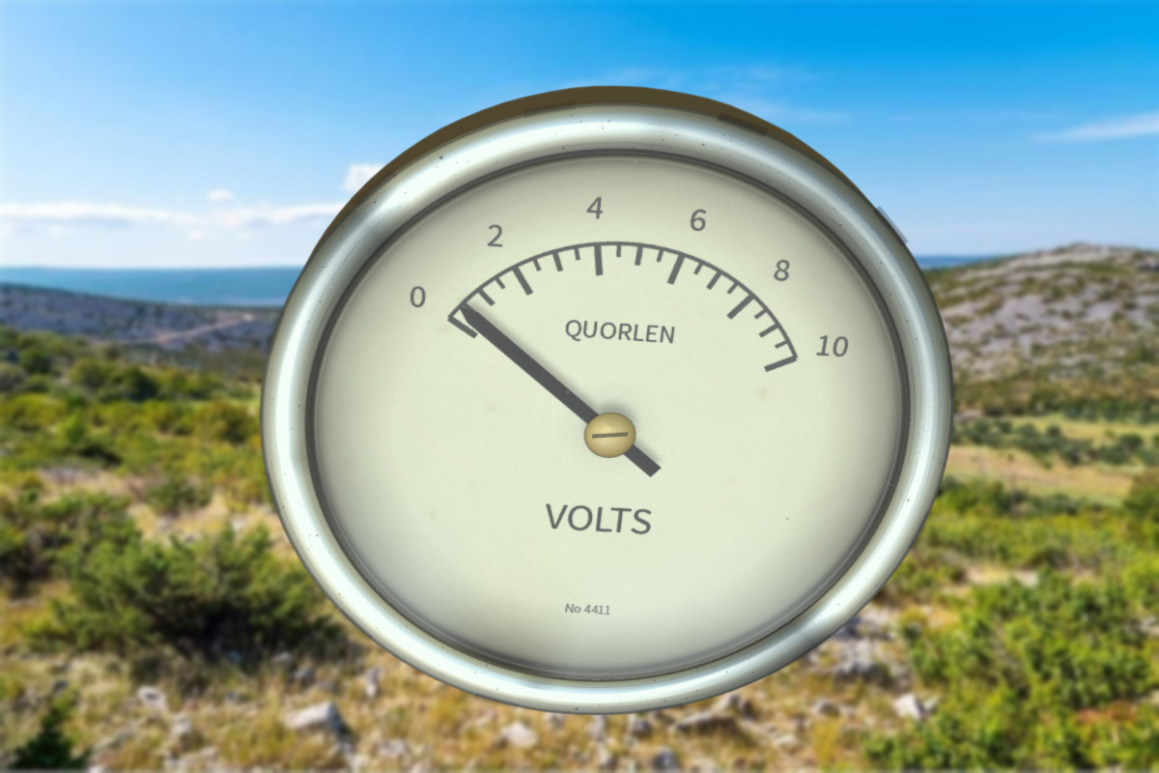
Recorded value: 0.5,V
